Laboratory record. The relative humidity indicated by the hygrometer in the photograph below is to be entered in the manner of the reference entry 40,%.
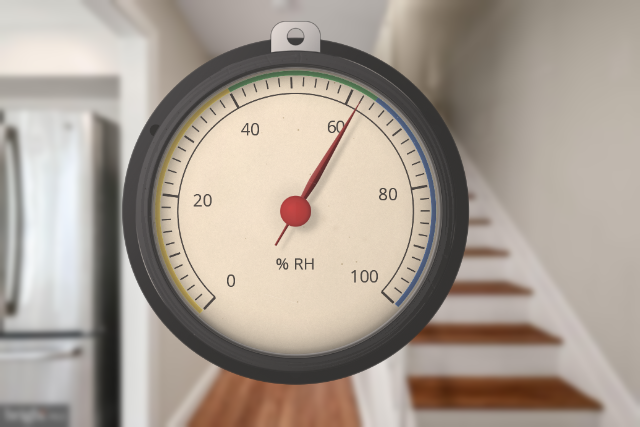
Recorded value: 62,%
